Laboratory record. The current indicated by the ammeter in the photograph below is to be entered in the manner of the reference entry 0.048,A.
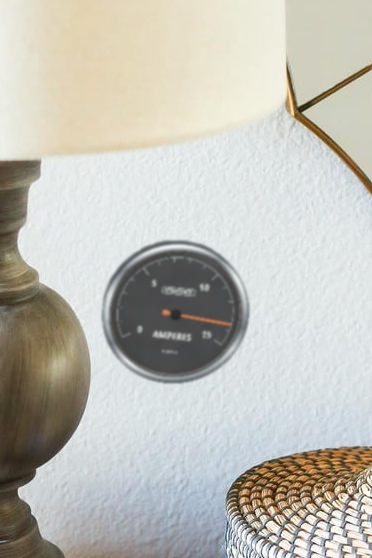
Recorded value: 13.5,A
